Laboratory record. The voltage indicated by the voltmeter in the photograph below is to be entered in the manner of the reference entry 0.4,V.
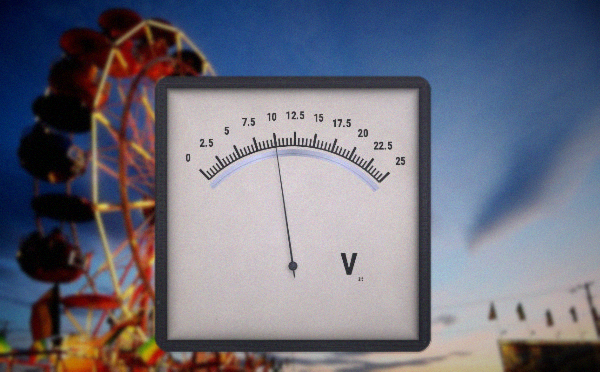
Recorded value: 10,V
